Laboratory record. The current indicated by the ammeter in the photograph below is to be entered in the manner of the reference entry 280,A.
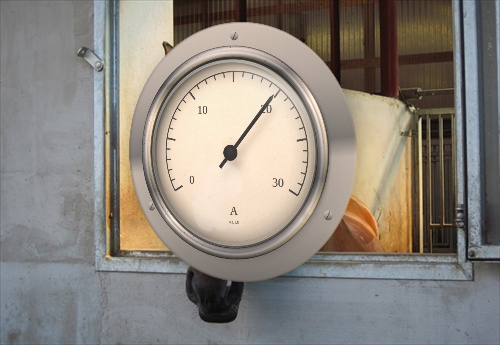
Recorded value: 20,A
